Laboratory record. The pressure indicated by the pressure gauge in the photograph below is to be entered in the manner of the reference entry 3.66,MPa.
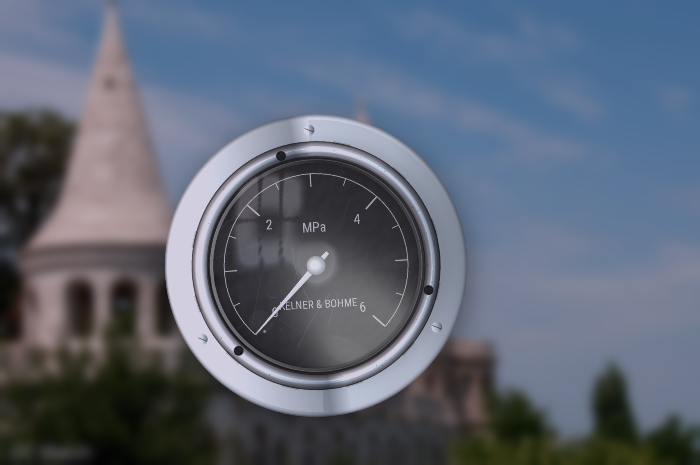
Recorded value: 0,MPa
